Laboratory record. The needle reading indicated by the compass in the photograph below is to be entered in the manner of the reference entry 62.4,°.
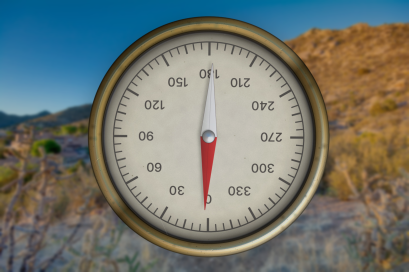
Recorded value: 2.5,°
